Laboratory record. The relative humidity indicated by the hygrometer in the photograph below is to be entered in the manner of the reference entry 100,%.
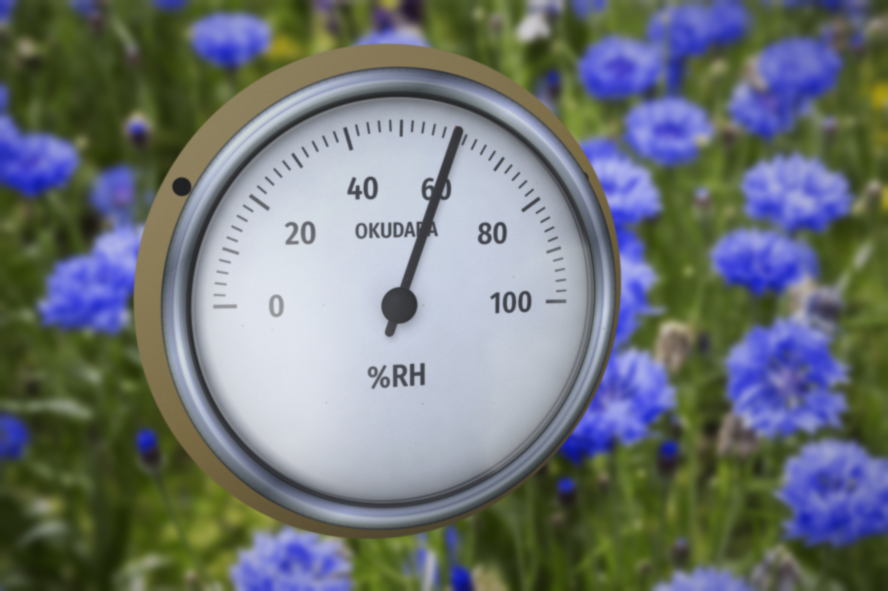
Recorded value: 60,%
